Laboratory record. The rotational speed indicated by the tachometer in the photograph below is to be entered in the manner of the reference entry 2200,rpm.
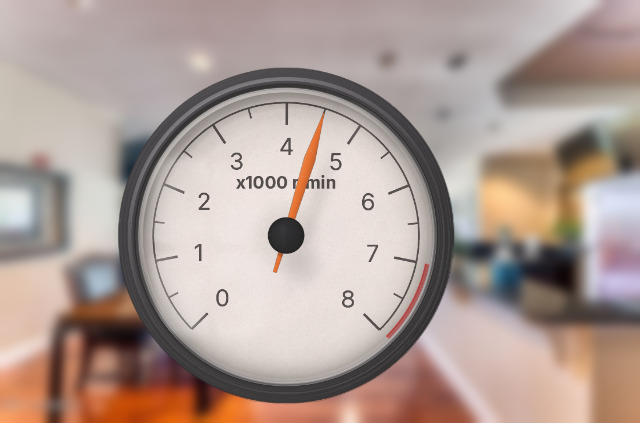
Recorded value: 4500,rpm
